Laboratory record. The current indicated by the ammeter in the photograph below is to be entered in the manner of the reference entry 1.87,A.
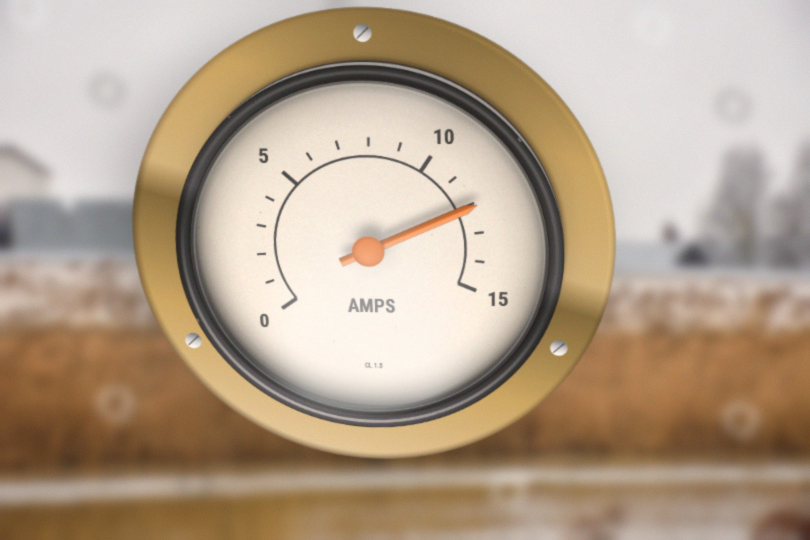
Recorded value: 12,A
